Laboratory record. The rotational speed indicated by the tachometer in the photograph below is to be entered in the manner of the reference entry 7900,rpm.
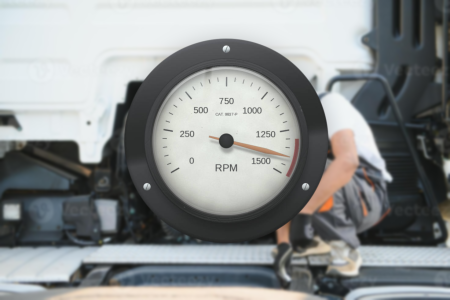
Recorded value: 1400,rpm
